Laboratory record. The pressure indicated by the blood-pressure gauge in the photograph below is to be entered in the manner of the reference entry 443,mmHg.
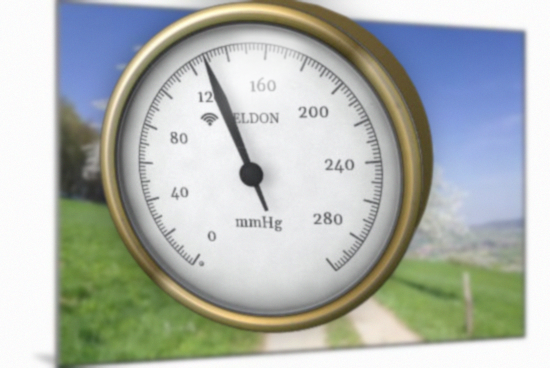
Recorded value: 130,mmHg
